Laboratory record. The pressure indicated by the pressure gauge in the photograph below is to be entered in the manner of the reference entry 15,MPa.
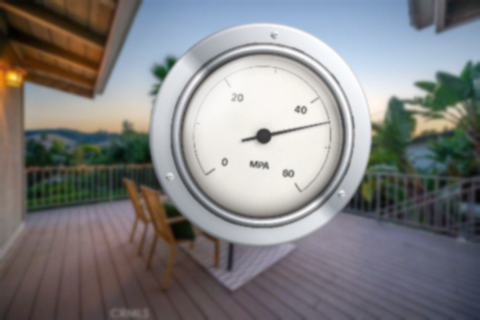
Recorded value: 45,MPa
